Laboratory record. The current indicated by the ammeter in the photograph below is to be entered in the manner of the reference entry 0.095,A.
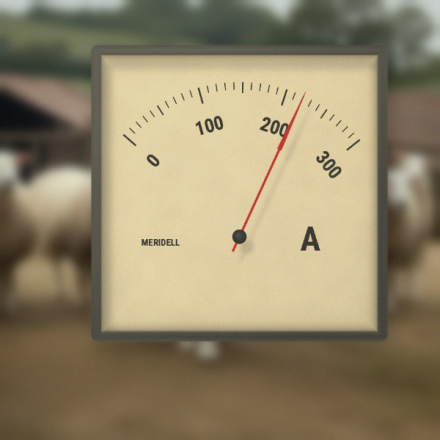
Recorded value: 220,A
